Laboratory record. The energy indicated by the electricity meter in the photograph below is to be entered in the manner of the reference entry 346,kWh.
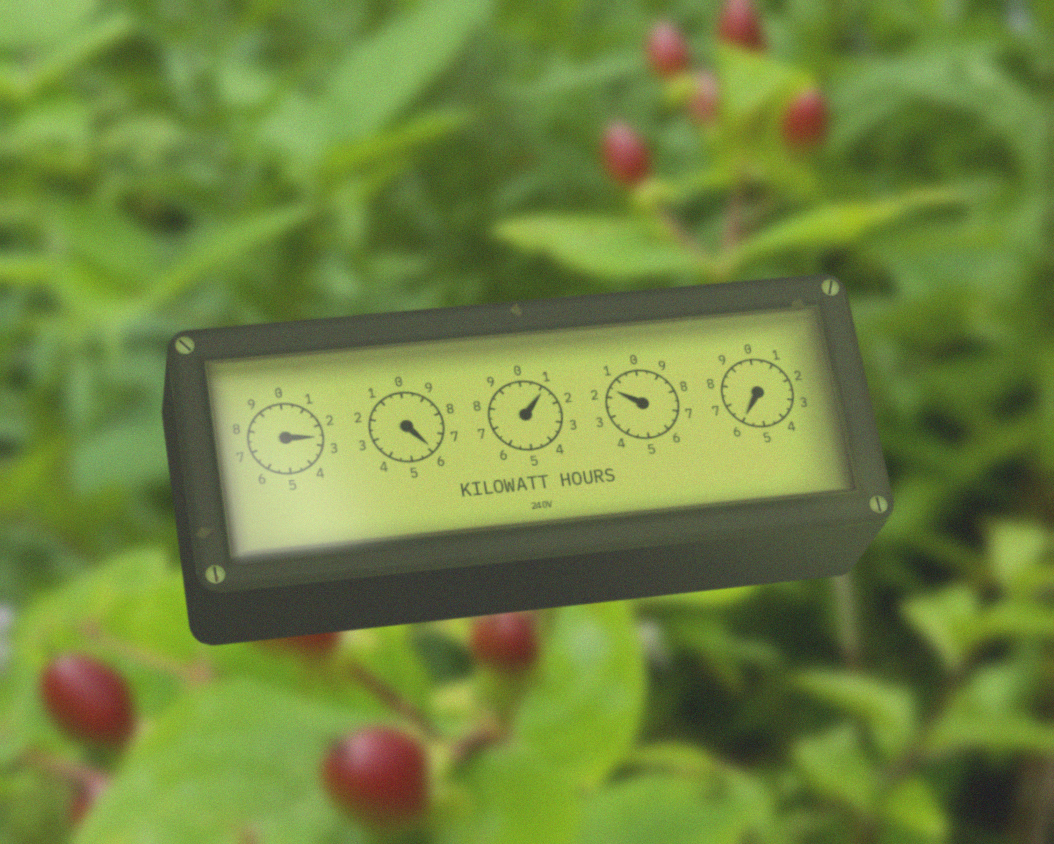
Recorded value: 26116,kWh
